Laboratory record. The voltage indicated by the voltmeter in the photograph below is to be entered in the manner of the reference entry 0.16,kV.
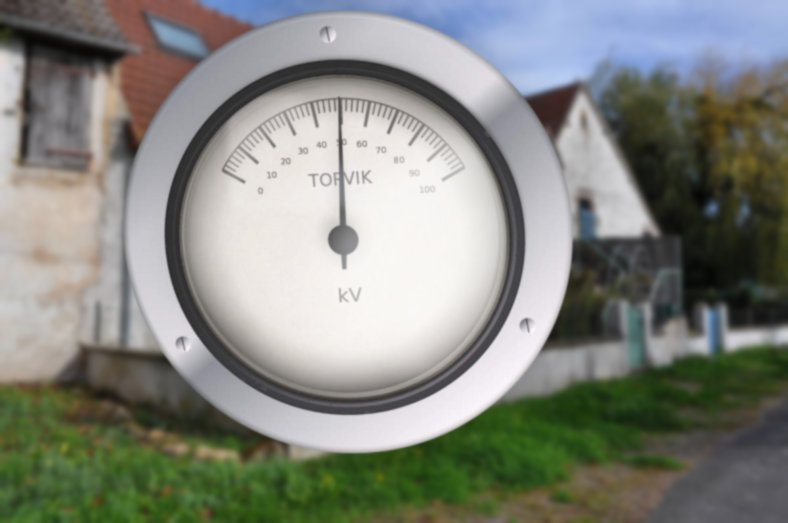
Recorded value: 50,kV
